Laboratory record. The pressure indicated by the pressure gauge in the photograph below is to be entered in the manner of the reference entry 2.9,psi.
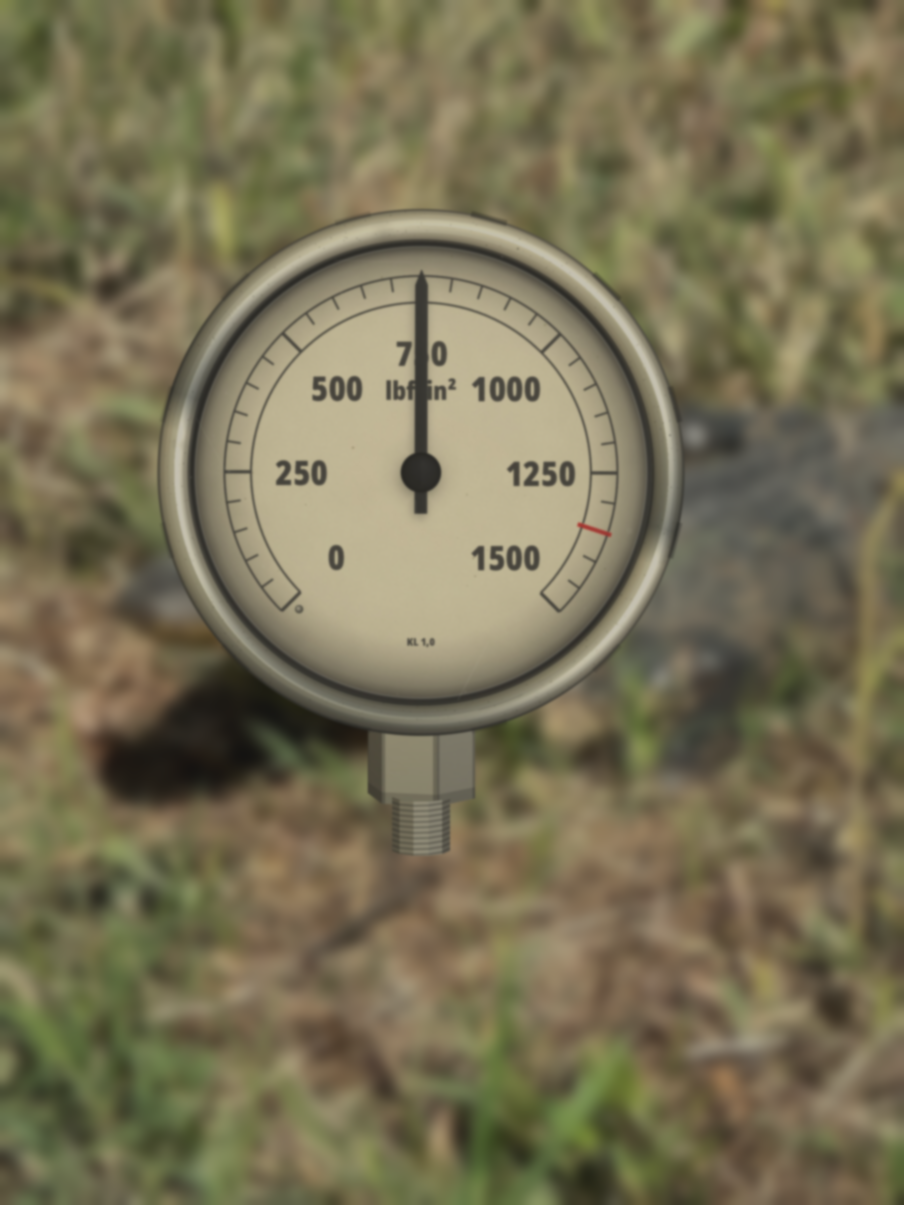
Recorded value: 750,psi
